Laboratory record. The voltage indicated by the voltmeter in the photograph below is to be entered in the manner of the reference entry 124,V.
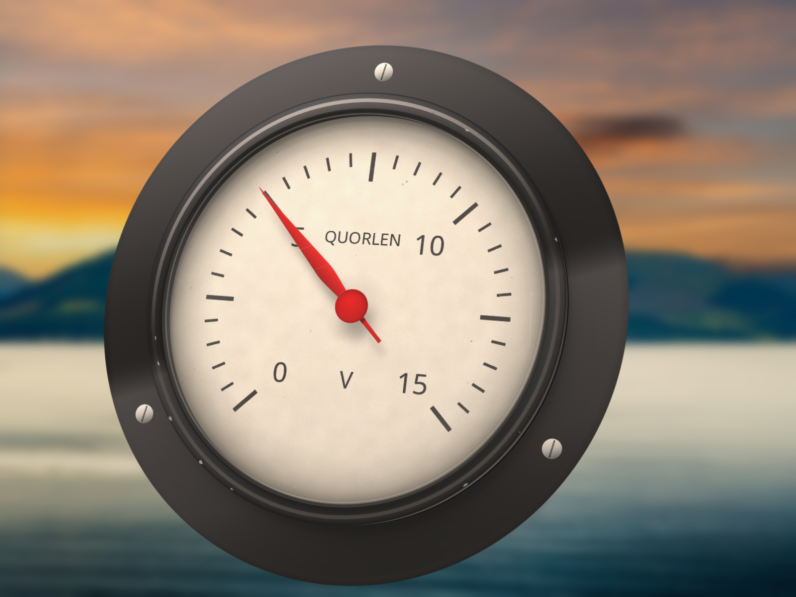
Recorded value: 5,V
